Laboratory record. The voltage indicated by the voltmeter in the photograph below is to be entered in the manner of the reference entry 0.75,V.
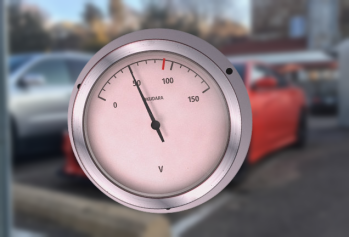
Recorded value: 50,V
